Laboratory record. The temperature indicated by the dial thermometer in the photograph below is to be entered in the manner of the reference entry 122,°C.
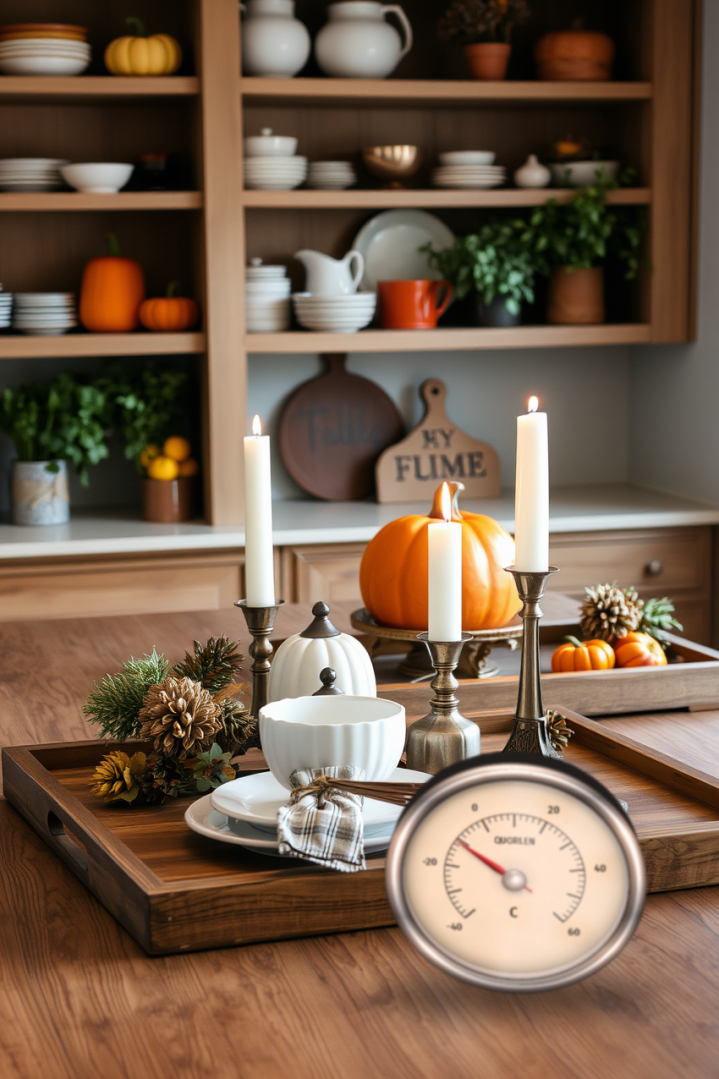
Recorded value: -10,°C
